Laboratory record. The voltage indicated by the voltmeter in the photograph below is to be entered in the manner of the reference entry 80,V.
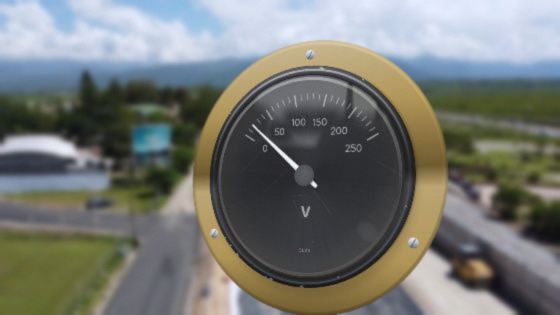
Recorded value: 20,V
